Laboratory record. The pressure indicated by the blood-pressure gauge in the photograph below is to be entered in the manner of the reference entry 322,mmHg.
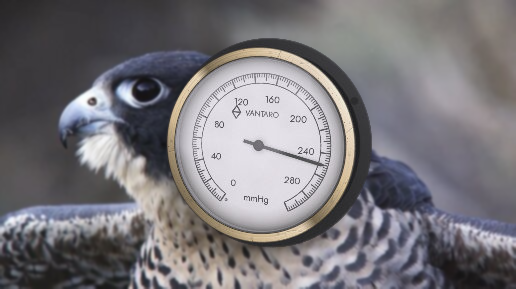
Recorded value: 250,mmHg
